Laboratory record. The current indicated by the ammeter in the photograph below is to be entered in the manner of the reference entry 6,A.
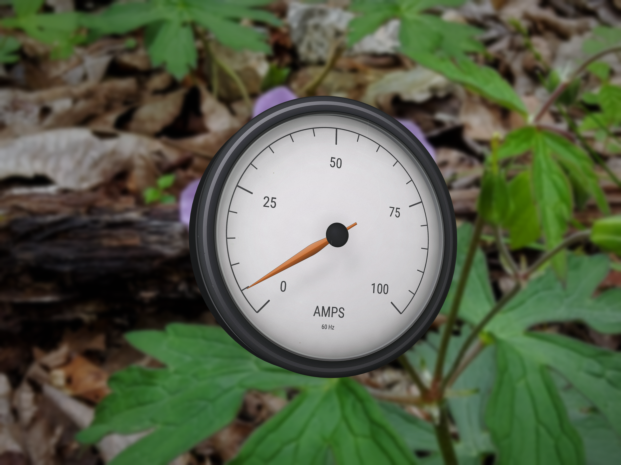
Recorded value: 5,A
